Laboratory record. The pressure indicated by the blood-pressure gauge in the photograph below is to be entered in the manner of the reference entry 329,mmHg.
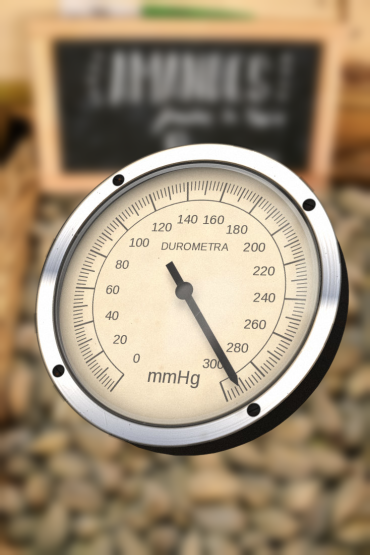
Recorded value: 292,mmHg
